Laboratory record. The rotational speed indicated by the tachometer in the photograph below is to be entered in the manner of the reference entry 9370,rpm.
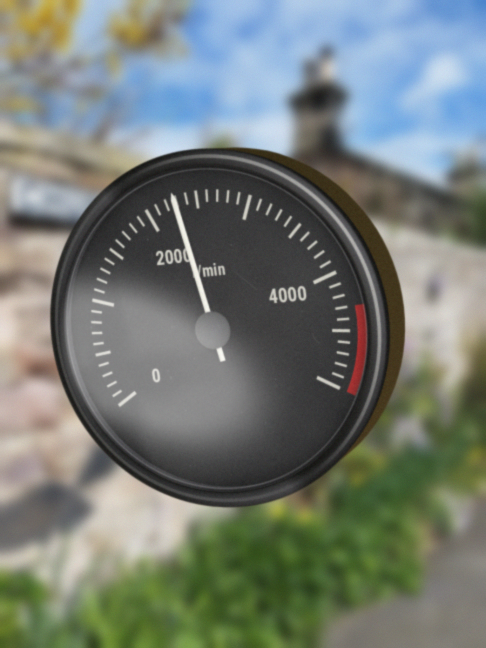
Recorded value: 2300,rpm
